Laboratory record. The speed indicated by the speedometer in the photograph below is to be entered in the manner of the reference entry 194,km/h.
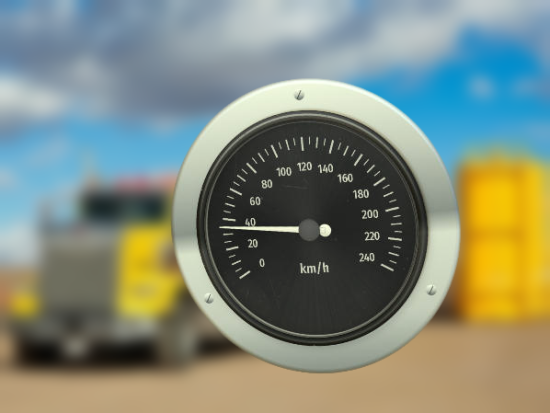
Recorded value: 35,km/h
